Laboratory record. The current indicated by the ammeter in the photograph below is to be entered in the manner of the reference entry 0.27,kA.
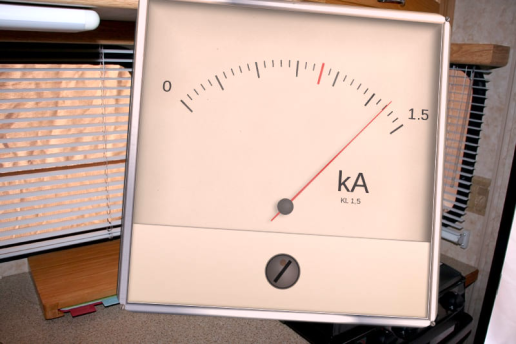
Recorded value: 1.35,kA
